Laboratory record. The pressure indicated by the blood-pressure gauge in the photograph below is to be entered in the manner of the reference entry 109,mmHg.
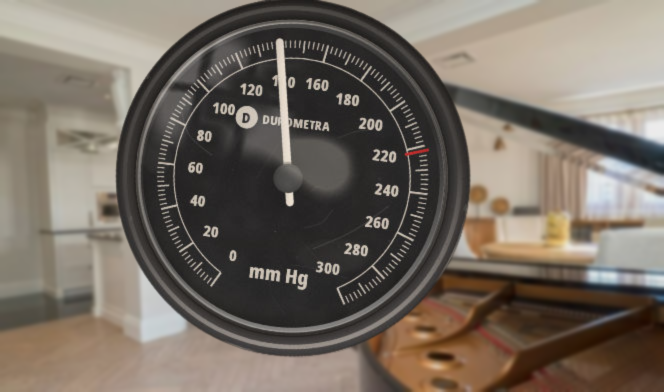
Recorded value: 140,mmHg
